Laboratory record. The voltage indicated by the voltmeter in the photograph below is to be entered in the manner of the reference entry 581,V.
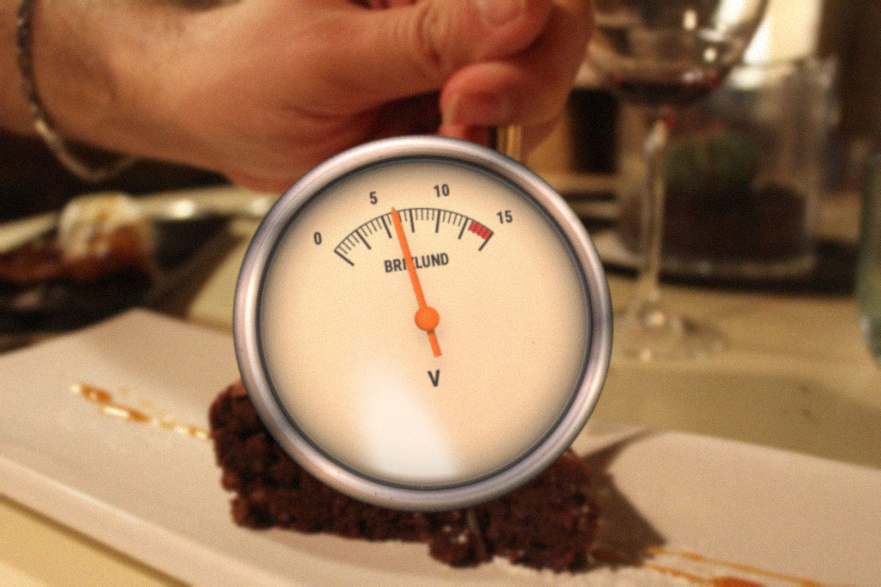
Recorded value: 6,V
